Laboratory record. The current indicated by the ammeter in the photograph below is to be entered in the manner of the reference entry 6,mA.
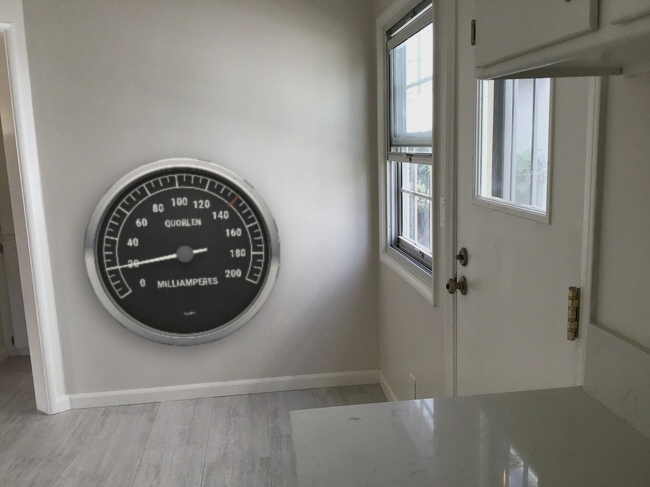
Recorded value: 20,mA
